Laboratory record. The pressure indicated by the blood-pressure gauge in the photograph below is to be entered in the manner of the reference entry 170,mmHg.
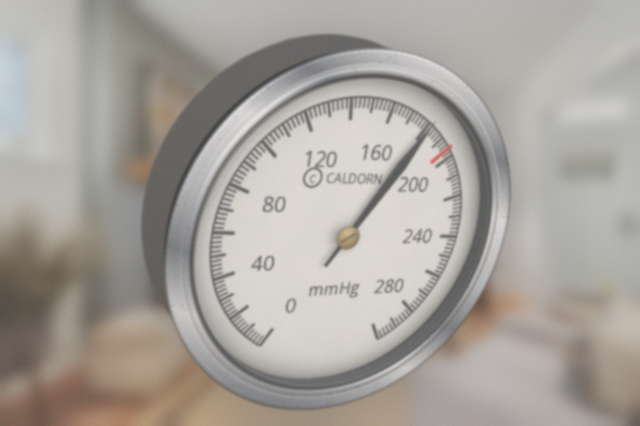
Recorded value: 180,mmHg
